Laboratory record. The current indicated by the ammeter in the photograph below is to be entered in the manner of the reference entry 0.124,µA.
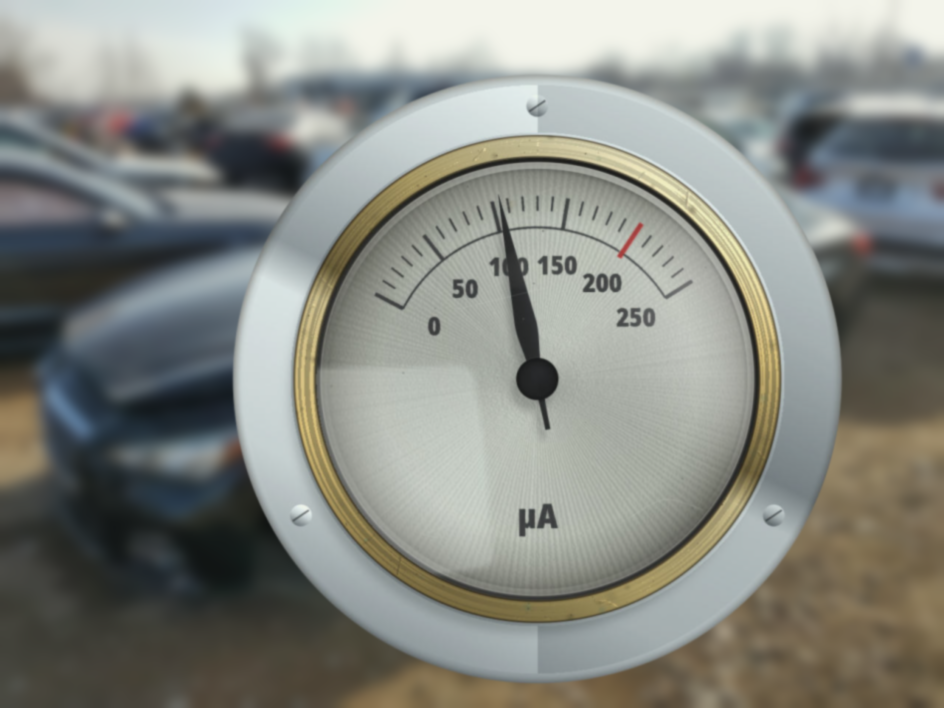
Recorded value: 105,µA
